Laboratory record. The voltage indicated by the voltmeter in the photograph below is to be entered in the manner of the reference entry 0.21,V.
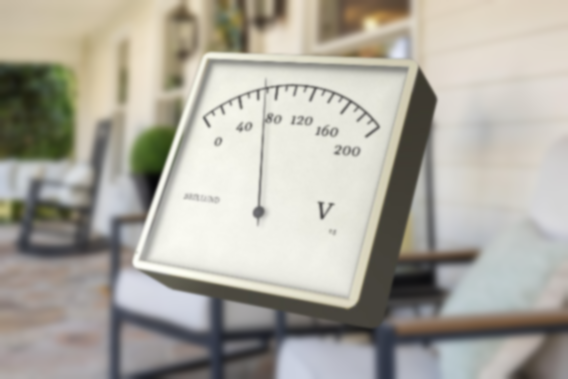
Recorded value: 70,V
